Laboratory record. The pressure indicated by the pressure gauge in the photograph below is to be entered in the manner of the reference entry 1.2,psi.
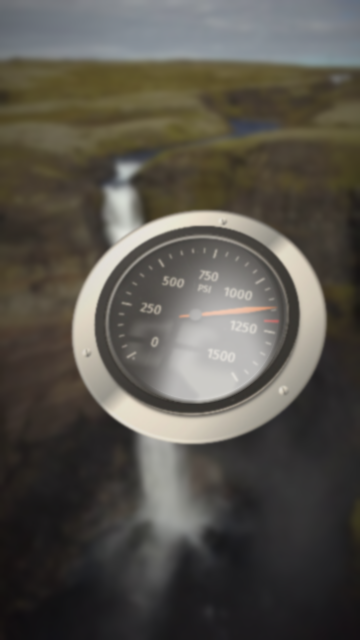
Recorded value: 1150,psi
